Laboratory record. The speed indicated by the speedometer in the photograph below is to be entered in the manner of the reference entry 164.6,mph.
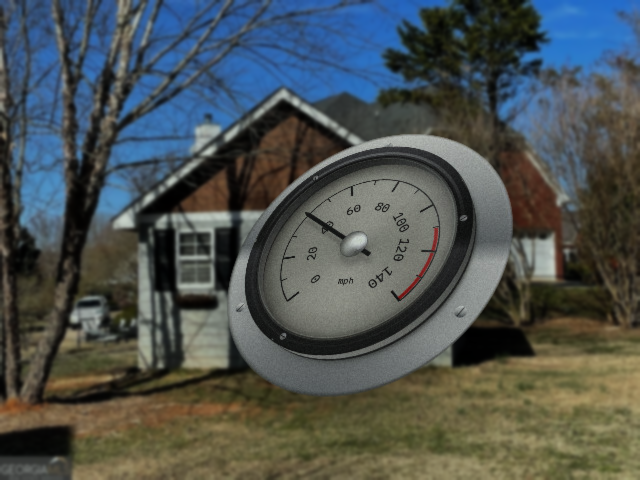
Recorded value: 40,mph
